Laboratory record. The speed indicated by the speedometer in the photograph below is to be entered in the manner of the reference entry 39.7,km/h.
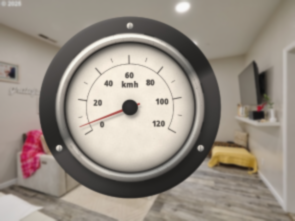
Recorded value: 5,km/h
